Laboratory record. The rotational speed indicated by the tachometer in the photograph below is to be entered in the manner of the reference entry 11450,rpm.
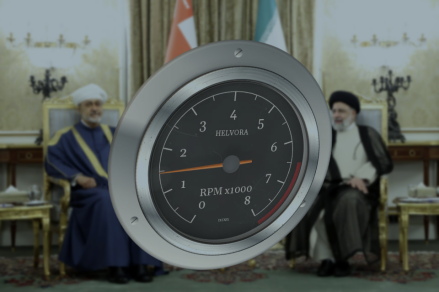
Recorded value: 1500,rpm
